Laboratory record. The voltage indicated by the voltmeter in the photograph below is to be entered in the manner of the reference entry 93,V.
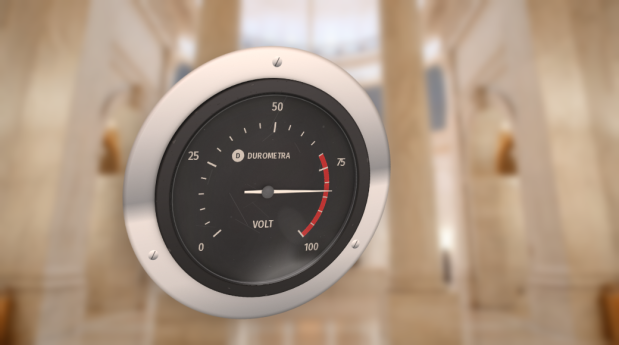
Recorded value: 82.5,V
